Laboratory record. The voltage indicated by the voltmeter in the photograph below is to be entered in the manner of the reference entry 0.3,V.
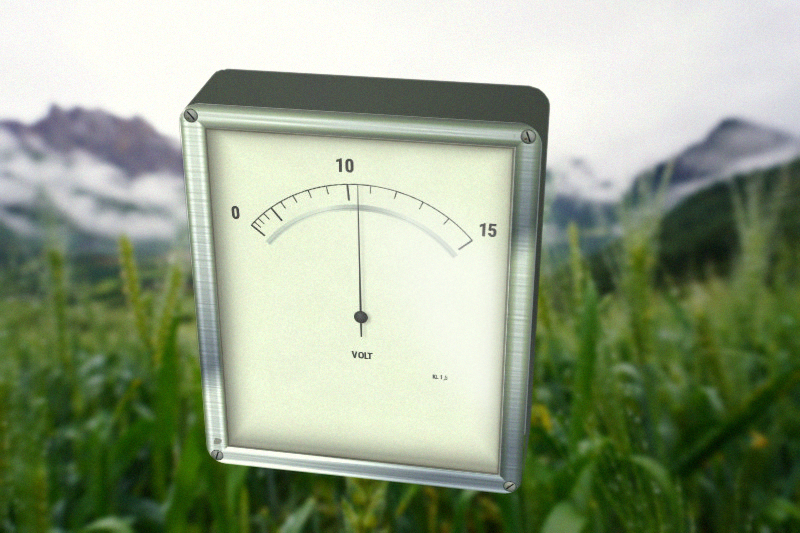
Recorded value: 10.5,V
